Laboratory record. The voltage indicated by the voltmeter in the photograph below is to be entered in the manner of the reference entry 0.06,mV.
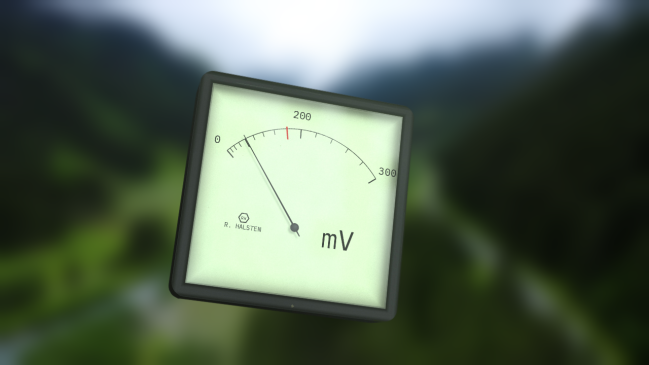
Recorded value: 100,mV
